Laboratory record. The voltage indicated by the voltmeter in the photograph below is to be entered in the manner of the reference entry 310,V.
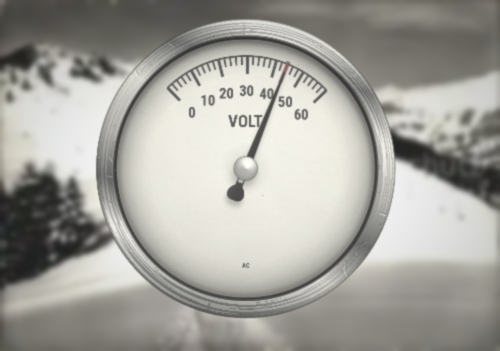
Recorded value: 44,V
